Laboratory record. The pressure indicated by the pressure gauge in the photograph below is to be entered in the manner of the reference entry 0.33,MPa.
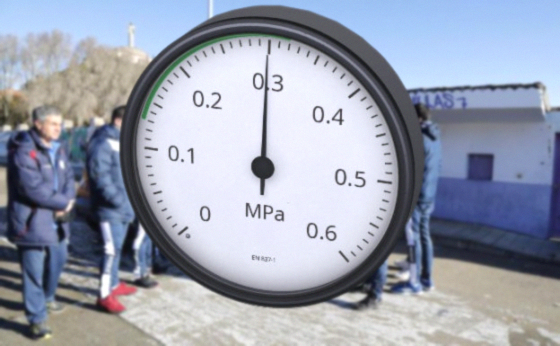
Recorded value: 0.3,MPa
